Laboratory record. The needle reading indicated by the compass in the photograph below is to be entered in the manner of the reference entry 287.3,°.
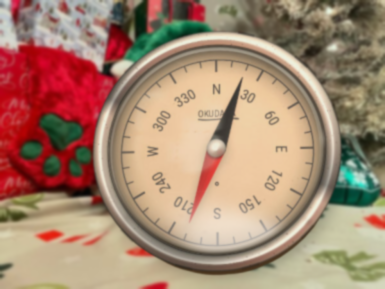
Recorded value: 200,°
